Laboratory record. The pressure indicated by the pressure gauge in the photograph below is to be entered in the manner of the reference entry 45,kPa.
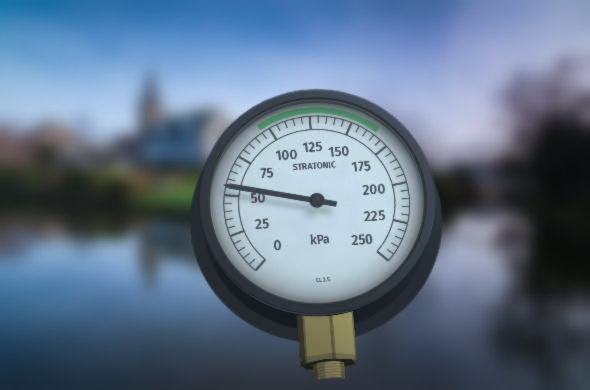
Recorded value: 55,kPa
